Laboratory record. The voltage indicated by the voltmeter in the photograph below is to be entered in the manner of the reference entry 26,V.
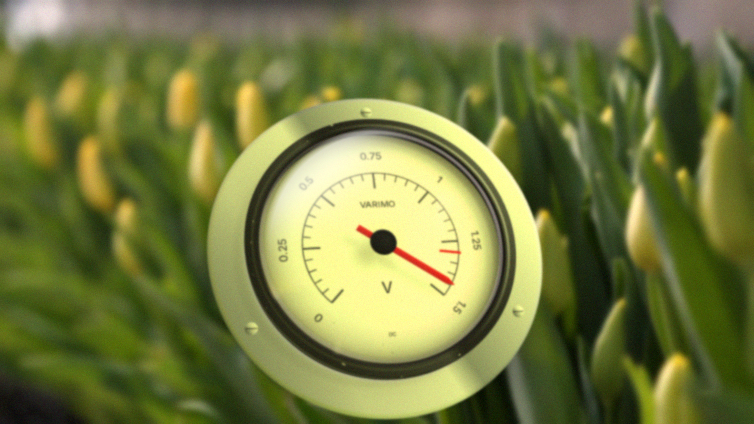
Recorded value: 1.45,V
